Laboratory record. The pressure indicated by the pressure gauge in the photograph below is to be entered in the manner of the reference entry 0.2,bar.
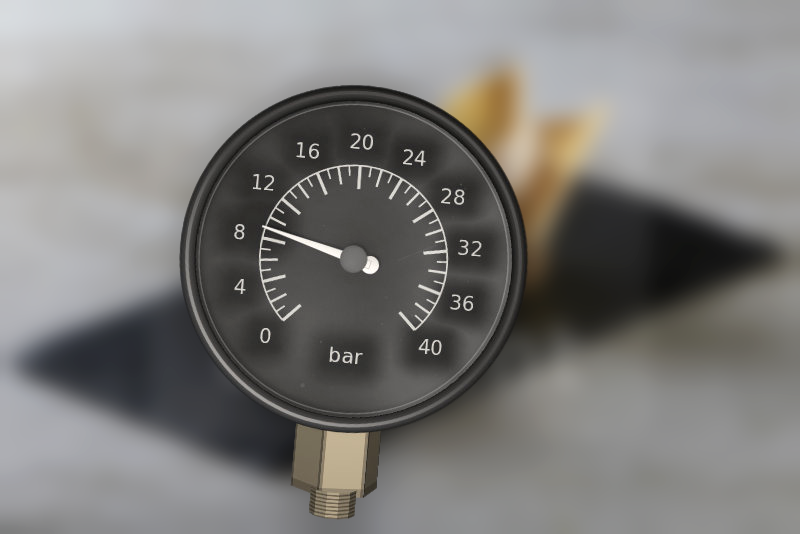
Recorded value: 9,bar
